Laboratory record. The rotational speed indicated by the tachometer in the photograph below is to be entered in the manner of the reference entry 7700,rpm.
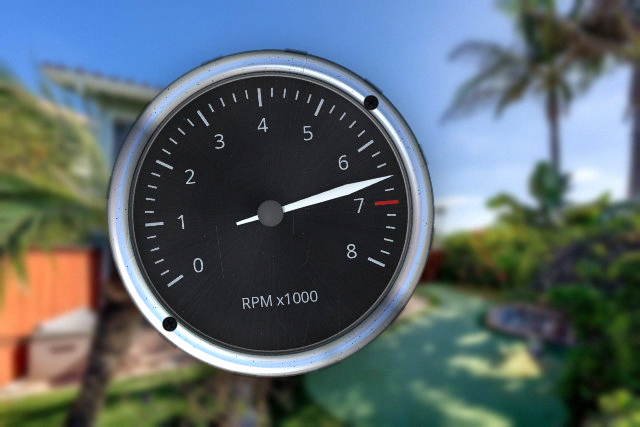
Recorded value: 6600,rpm
